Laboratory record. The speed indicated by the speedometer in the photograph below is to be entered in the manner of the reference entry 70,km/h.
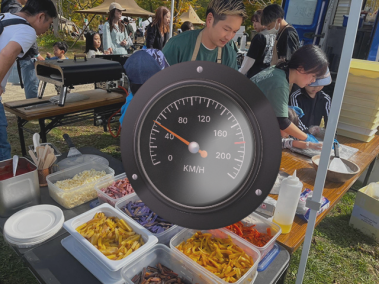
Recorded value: 50,km/h
